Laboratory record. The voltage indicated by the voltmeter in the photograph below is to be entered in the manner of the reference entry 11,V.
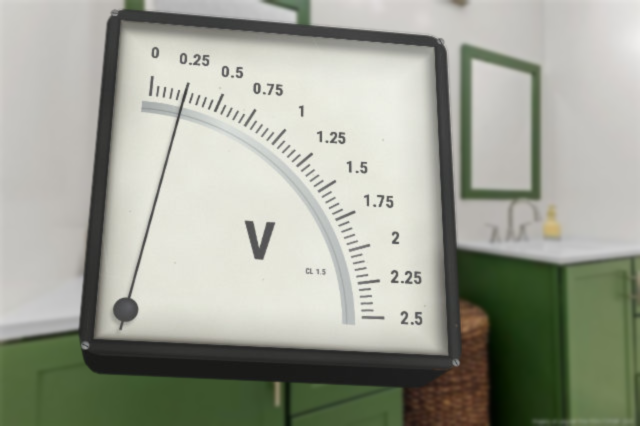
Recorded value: 0.25,V
